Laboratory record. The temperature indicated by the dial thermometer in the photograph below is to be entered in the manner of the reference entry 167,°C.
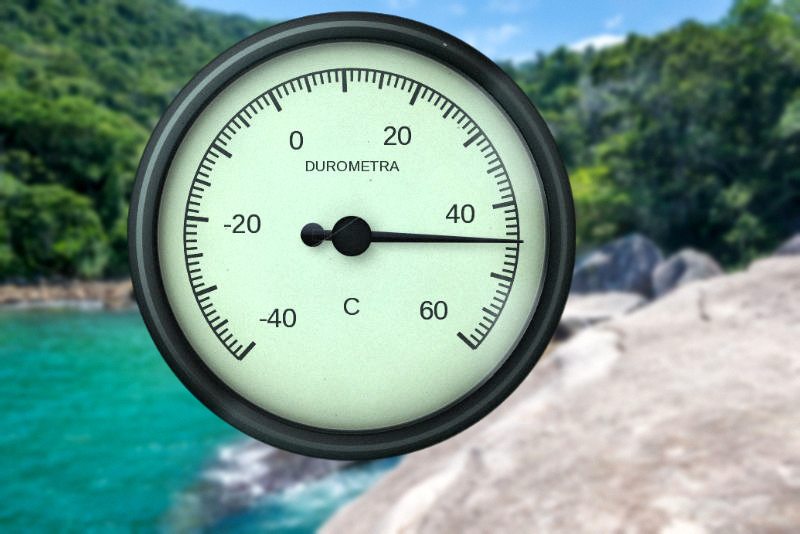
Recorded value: 45,°C
